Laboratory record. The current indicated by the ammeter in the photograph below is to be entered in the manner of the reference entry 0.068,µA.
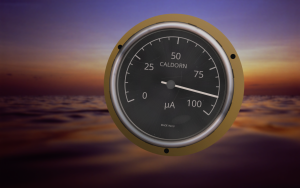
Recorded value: 90,µA
